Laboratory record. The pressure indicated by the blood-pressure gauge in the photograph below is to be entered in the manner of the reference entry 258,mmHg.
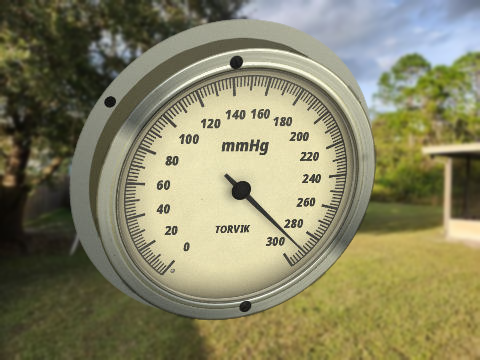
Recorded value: 290,mmHg
